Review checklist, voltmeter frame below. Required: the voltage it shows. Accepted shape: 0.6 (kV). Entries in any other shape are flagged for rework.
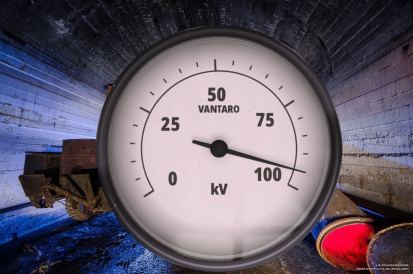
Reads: 95 (kV)
